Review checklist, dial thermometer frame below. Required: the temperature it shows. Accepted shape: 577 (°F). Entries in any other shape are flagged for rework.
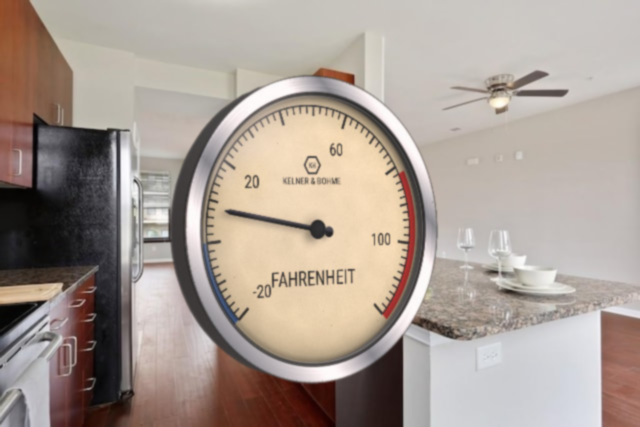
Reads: 8 (°F)
